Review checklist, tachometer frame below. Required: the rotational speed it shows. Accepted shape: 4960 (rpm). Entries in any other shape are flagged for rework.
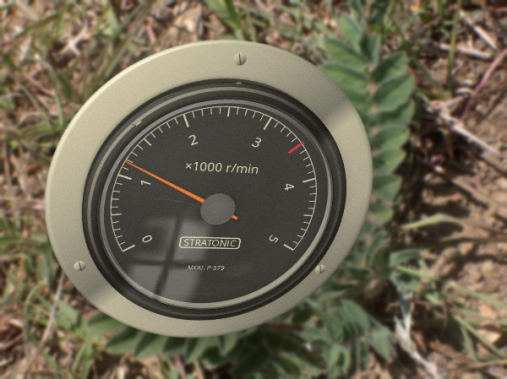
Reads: 1200 (rpm)
